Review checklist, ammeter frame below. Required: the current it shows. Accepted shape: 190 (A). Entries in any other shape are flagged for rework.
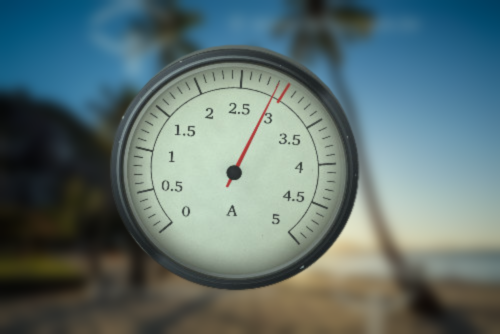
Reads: 2.9 (A)
